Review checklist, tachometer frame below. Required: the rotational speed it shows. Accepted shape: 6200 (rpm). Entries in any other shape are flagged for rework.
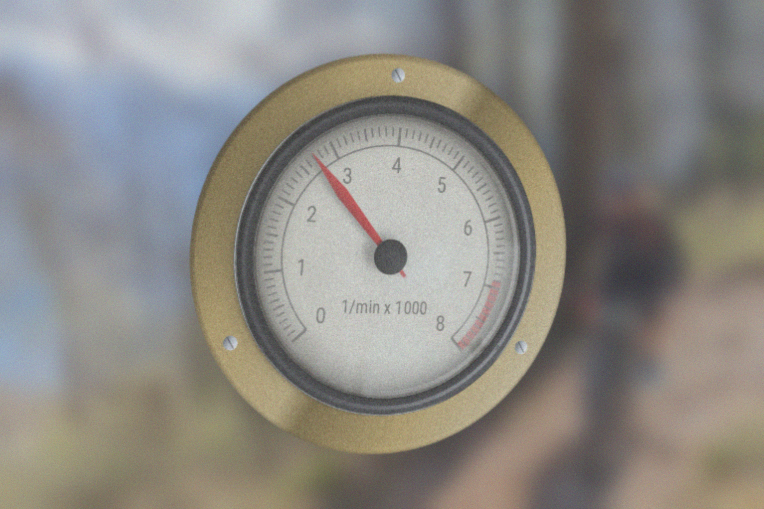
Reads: 2700 (rpm)
